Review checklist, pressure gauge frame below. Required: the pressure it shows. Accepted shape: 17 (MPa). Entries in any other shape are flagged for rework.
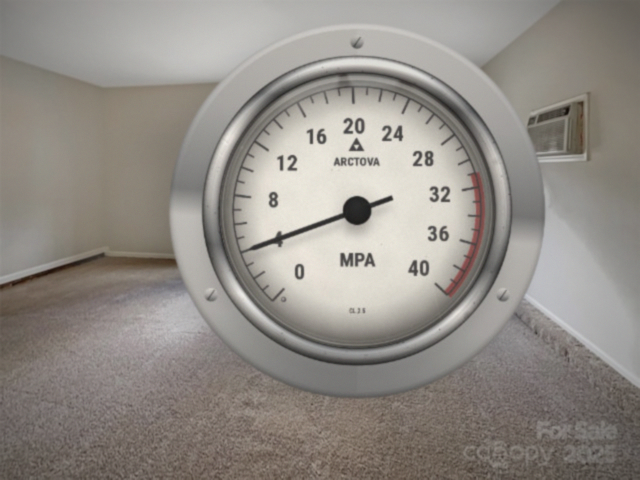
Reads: 4 (MPa)
